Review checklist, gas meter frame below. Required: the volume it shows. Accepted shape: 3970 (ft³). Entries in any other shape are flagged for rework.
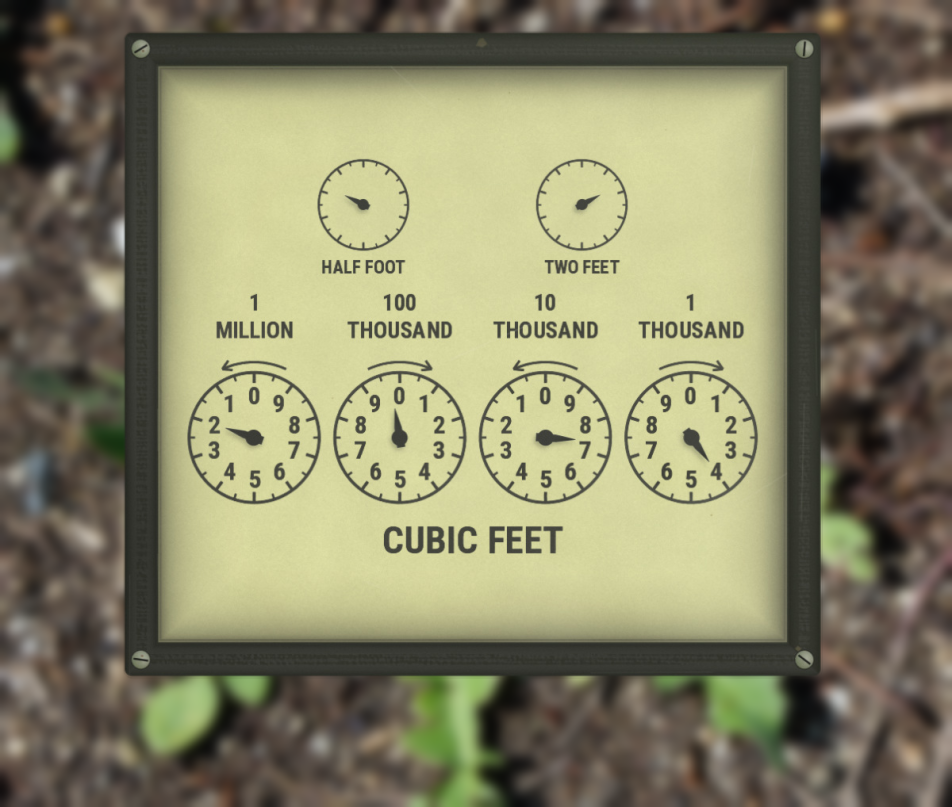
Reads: 197400 (ft³)
